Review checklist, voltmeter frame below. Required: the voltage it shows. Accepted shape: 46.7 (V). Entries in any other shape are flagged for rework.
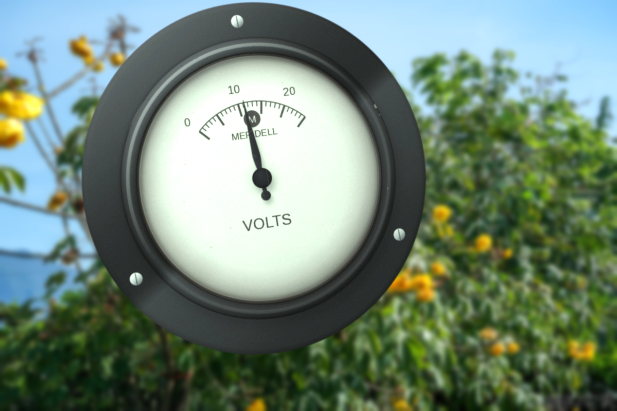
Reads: 11 (V)
